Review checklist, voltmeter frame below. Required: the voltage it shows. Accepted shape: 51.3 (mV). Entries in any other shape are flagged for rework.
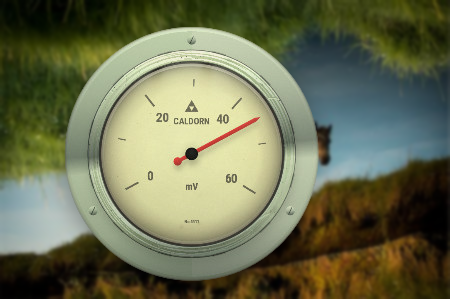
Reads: 45 (mV)
